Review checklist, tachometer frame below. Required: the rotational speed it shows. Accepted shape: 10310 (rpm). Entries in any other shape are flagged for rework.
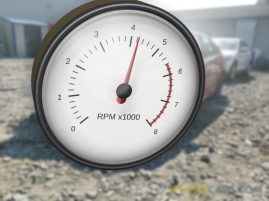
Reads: 4200 (rpm)
